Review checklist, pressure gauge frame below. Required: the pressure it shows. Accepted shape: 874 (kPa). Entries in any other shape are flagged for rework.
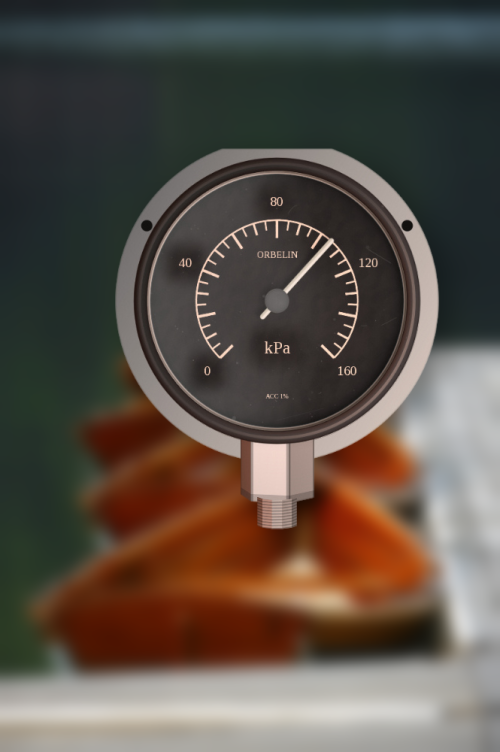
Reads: 105 (kPa)
